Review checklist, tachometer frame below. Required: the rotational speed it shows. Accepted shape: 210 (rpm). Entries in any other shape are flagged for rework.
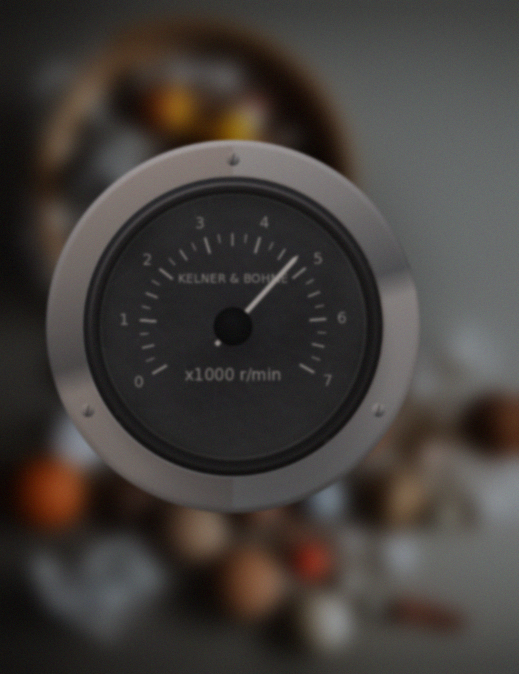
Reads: 4750 (rpm)
